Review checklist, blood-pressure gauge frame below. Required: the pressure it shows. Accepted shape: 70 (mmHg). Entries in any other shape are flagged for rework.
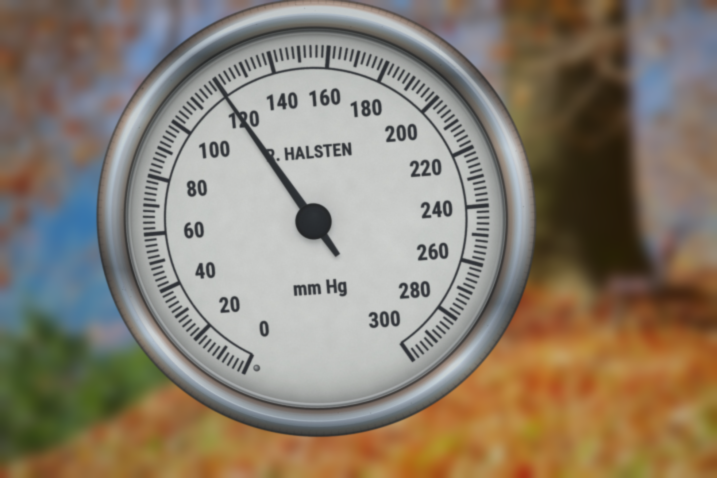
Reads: 120 (mmHg)
